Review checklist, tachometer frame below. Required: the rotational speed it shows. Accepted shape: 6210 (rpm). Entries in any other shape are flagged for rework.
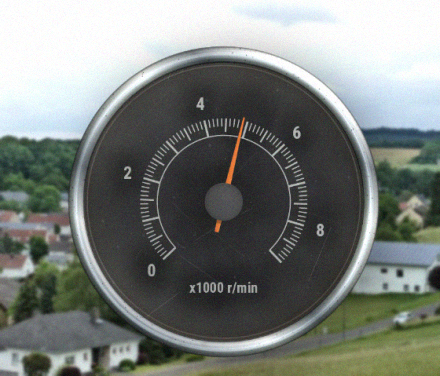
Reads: 4900 (rpm)
